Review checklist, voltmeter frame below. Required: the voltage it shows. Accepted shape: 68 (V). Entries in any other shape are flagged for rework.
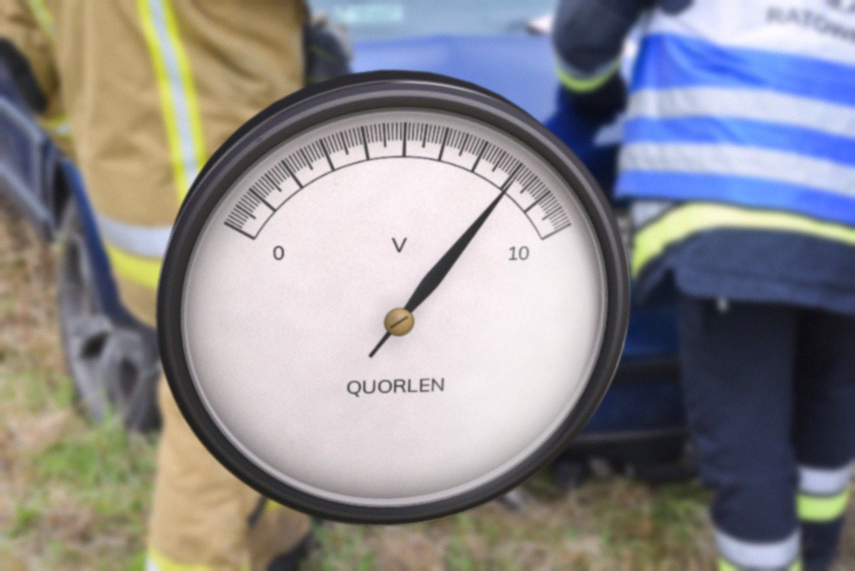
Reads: 8 (V)
